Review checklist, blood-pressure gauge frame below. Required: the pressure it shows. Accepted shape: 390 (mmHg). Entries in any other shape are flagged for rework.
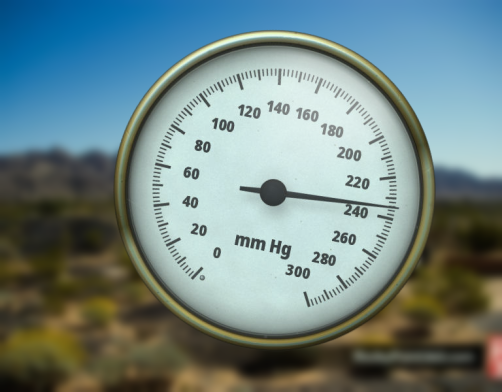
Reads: 234 (mmHg)
